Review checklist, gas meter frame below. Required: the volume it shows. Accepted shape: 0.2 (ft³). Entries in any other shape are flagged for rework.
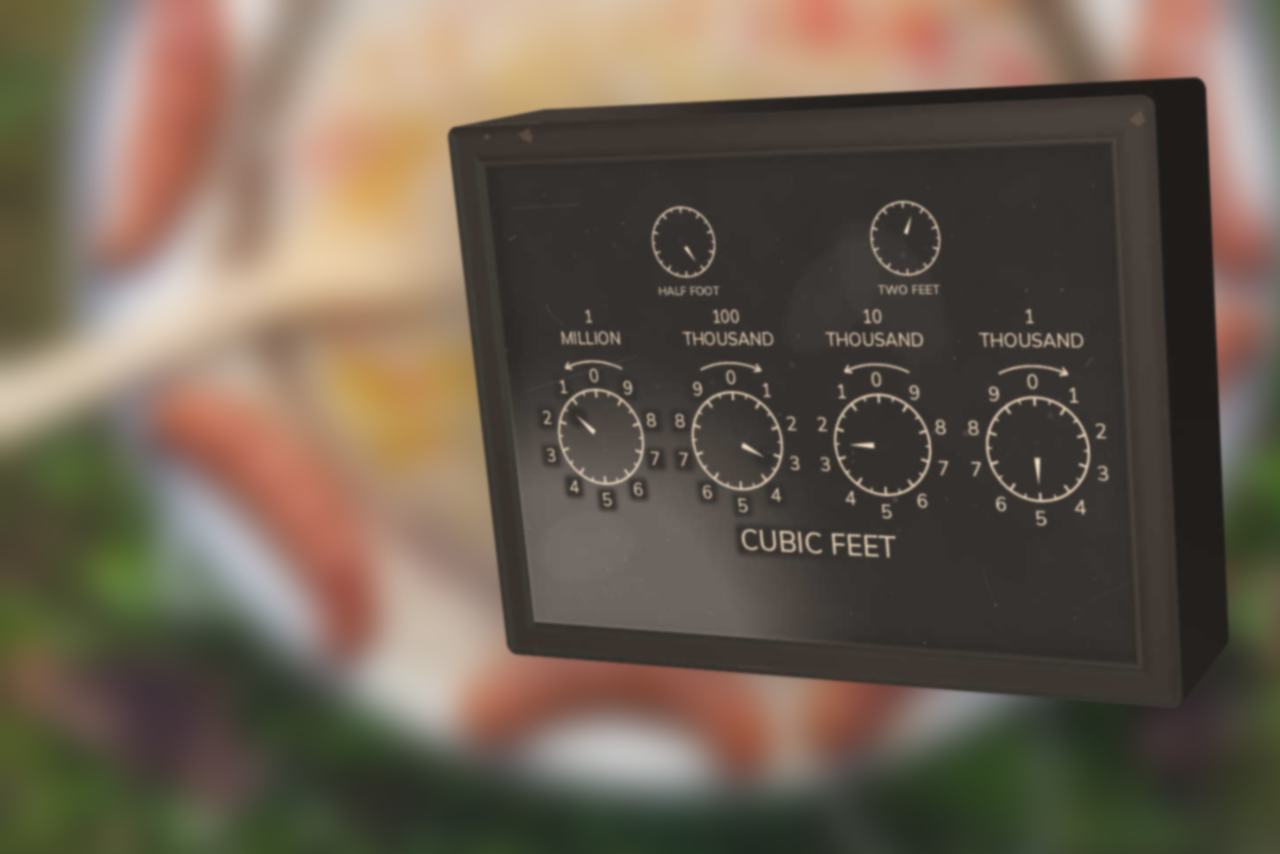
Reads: 132500 (ft³)
